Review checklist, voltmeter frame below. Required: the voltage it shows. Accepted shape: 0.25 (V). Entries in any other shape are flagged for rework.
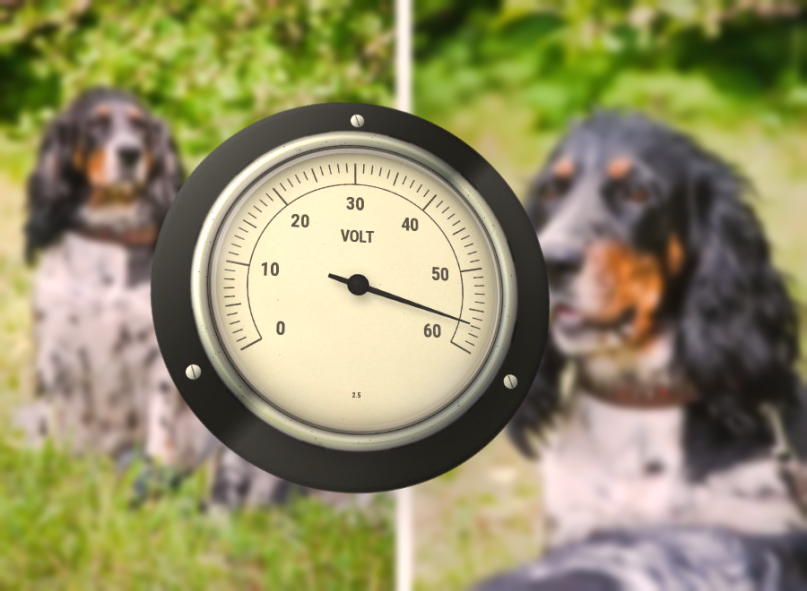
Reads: 57 (V)
